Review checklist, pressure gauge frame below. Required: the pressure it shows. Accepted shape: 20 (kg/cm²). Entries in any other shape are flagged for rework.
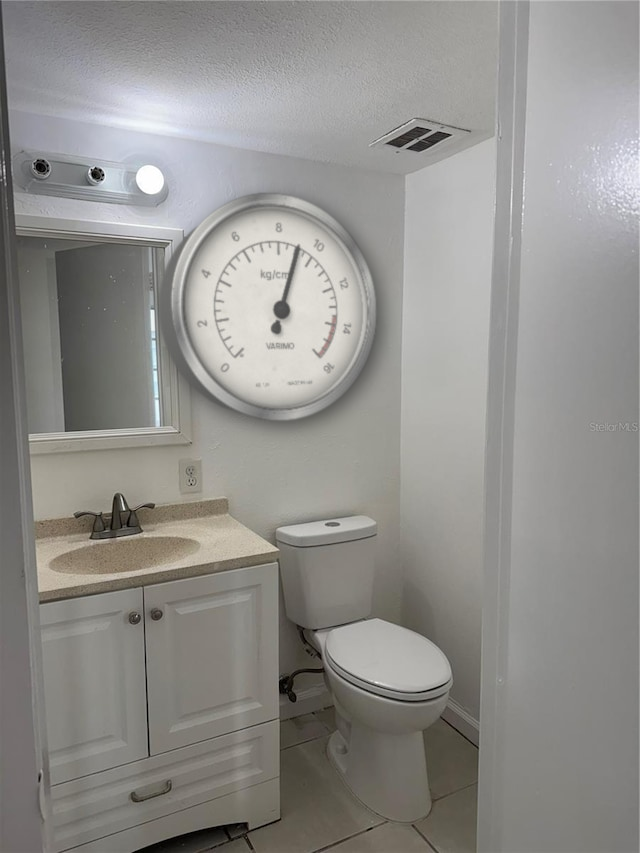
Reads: 9 (kg/cm²)
